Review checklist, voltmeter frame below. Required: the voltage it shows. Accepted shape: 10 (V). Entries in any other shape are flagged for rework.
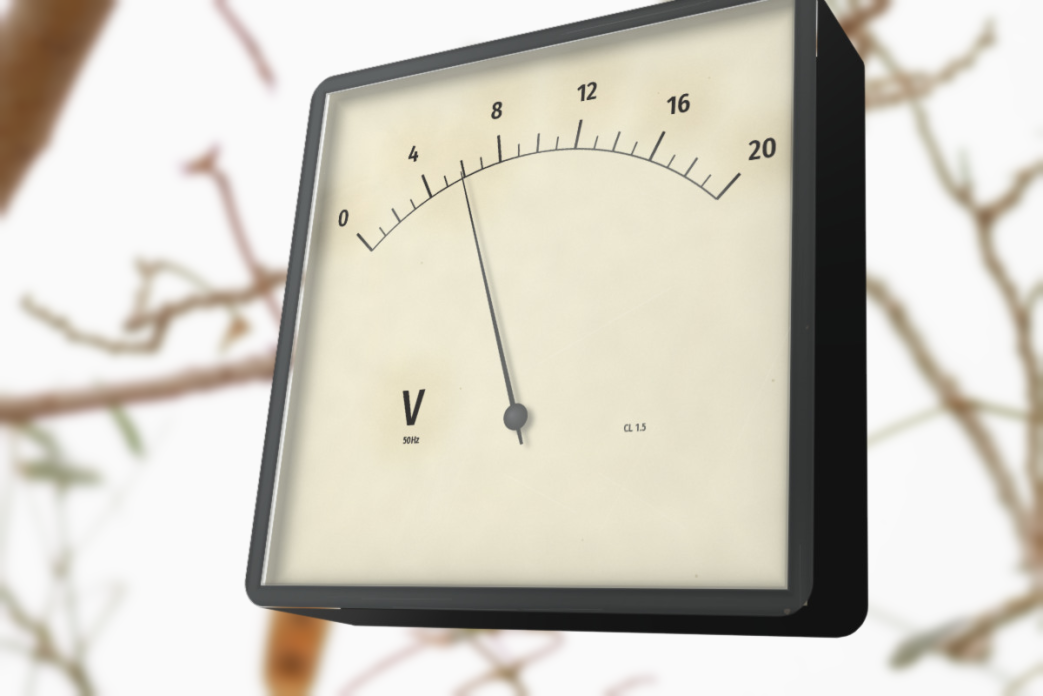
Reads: 6 (V)
